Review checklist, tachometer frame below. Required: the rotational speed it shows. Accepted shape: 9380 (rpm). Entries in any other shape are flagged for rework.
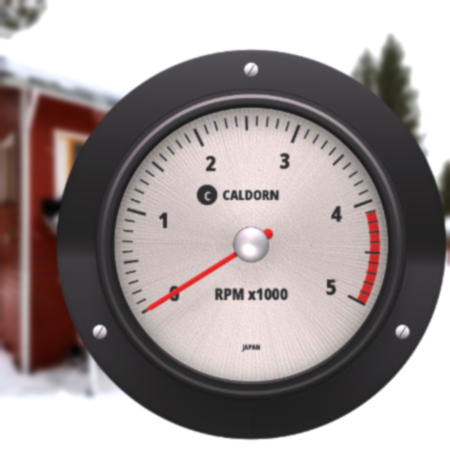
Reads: 0 (rpm)
